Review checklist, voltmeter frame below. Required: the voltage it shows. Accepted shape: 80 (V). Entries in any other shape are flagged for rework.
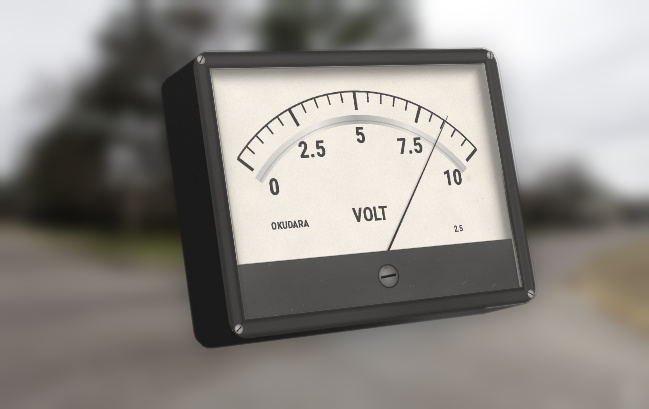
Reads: 8.5 (V)
